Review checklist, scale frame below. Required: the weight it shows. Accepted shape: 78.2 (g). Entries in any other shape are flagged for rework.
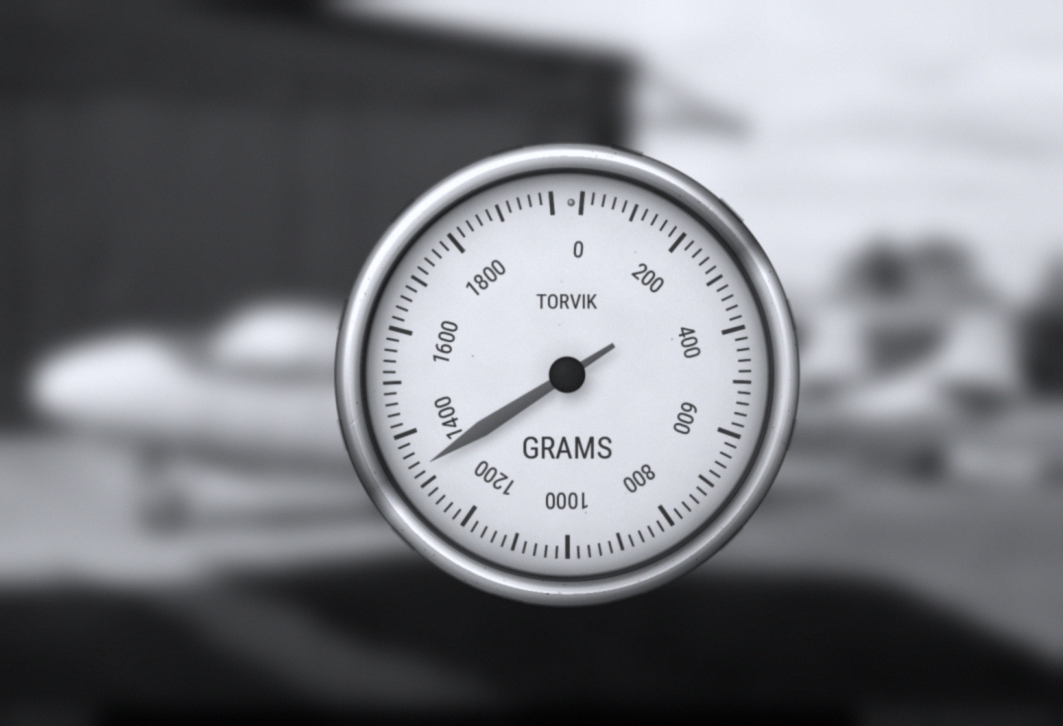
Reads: 1330 (g)
